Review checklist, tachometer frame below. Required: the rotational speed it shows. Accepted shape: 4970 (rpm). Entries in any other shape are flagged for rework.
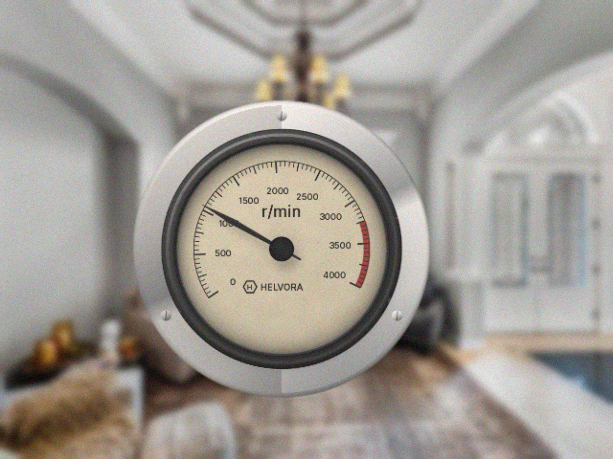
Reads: 1050 (rpm)
